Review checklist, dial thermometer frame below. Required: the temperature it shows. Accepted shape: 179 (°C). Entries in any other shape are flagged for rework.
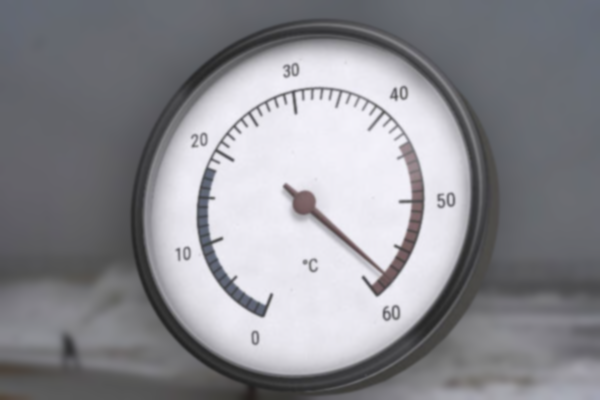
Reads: 58 (°C)
